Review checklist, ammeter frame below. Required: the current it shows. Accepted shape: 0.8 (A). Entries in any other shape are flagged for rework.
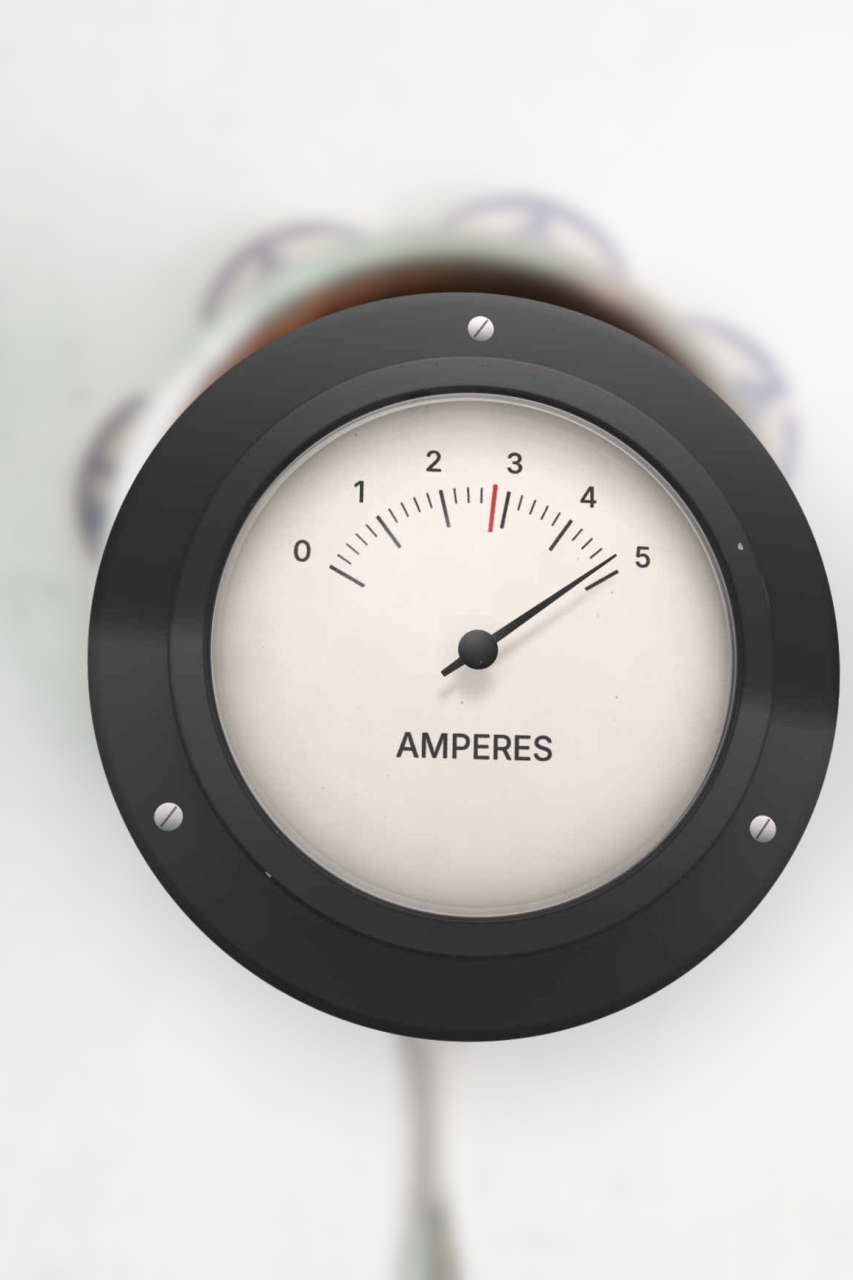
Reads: 4.8 (A)
